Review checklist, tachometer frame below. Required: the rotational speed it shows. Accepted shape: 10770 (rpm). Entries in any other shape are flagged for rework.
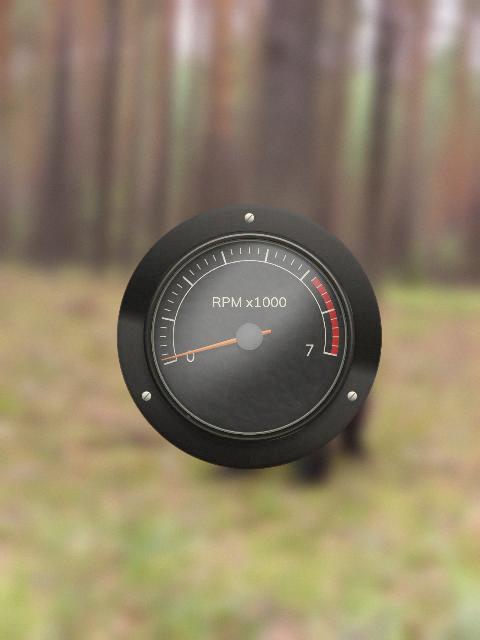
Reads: 100 (rpm)
